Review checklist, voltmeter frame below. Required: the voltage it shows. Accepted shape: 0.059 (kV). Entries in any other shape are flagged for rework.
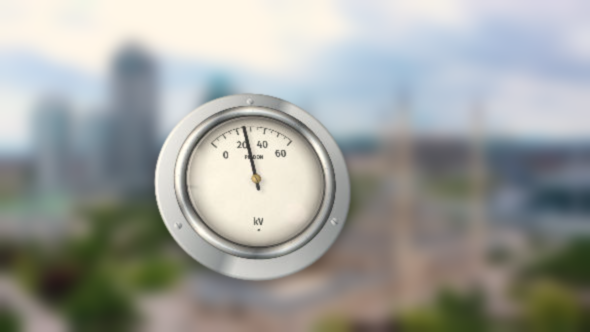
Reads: 25 (kV)
